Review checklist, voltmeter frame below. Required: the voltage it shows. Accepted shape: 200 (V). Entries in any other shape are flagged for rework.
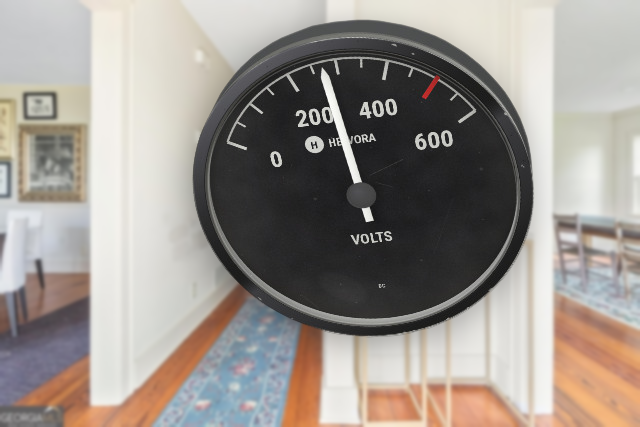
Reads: 275 (V)
